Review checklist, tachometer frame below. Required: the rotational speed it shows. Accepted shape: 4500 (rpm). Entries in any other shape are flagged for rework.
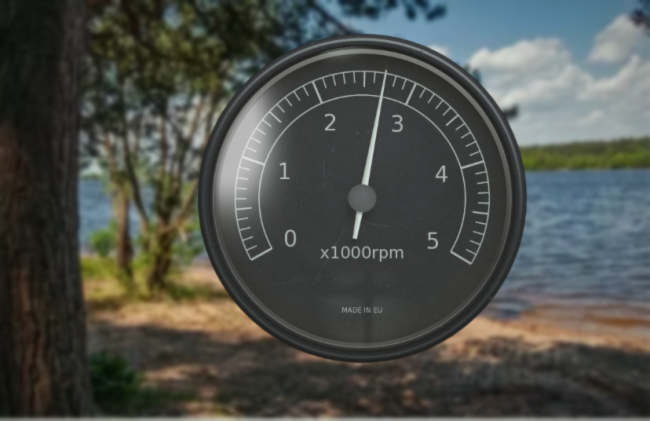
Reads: 2700 (rpm)
